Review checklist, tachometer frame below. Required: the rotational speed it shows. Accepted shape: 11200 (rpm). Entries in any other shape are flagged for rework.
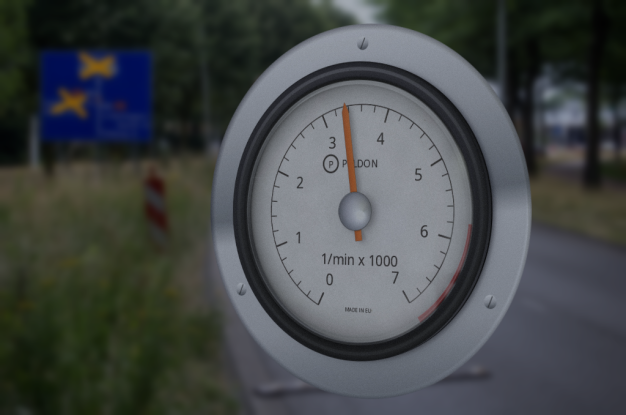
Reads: 3400 (rpm)
